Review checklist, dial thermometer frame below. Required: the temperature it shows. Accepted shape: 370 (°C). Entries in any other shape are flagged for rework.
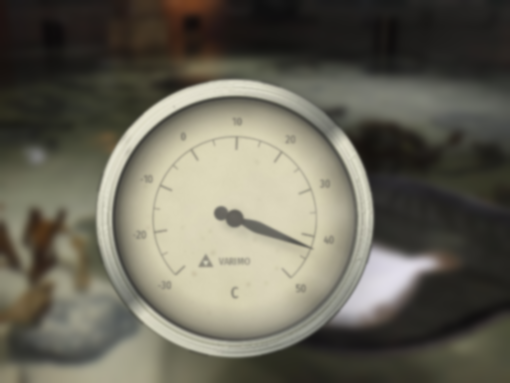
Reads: 42.5 (°C)
